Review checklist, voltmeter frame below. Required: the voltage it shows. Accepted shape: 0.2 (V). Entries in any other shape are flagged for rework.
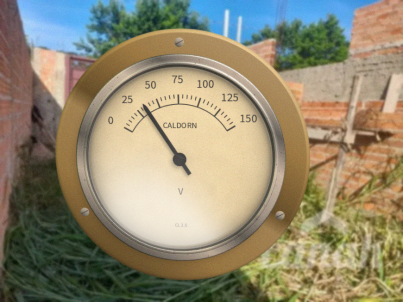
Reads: 35 (V)
